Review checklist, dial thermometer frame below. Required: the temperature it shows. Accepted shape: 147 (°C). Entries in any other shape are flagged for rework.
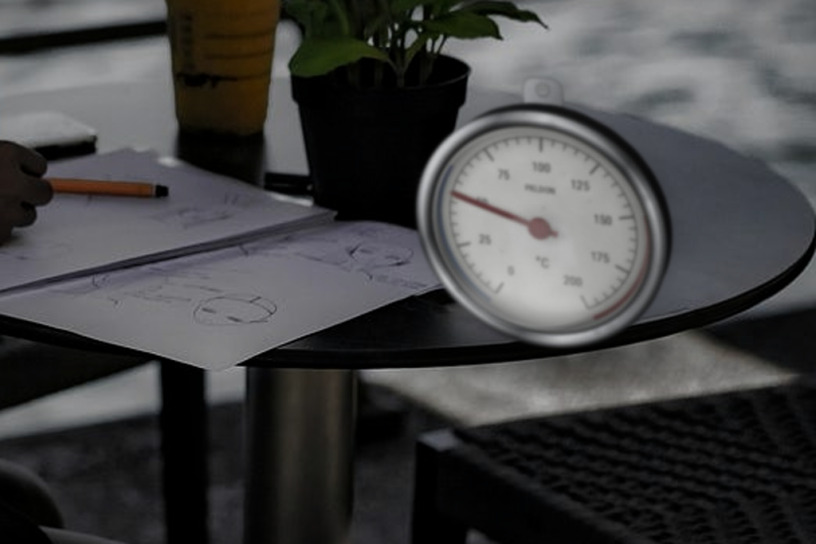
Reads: 50 (°C)
